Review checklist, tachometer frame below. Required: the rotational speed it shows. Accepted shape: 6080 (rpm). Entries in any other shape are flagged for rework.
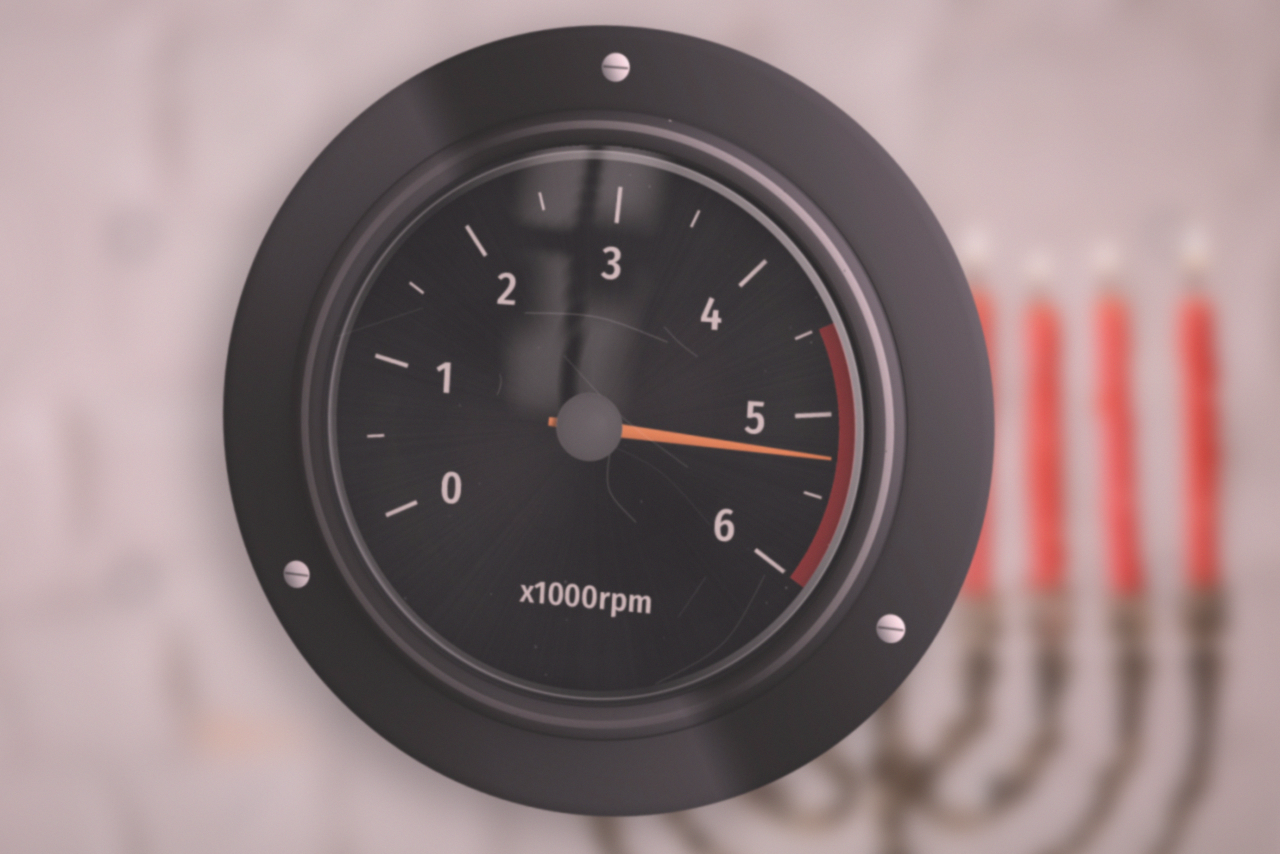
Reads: 5250 (rpm)
